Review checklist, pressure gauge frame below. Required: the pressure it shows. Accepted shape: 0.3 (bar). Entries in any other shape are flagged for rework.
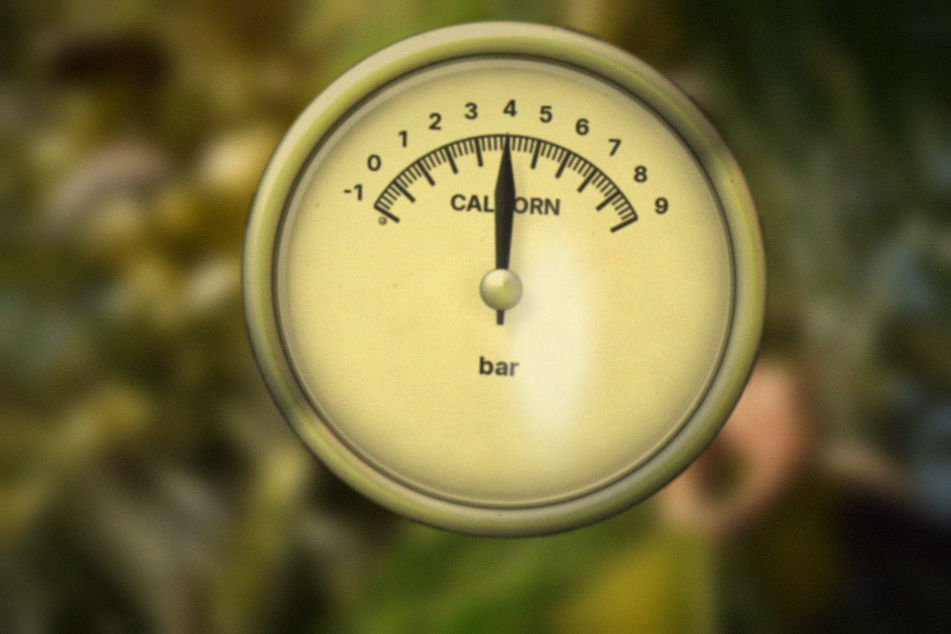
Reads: 4 (bar)
